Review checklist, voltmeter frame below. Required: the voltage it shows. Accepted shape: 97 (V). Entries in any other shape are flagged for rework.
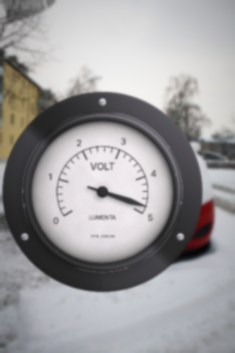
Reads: 4.8 (V)
